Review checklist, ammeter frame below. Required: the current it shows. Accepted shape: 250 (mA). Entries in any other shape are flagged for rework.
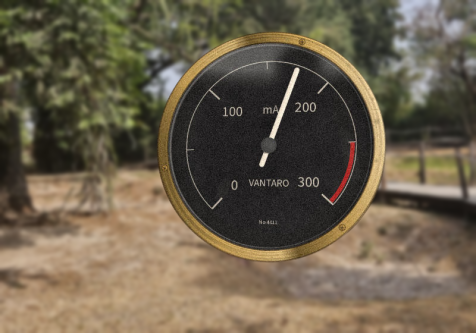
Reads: 175 (mA)
